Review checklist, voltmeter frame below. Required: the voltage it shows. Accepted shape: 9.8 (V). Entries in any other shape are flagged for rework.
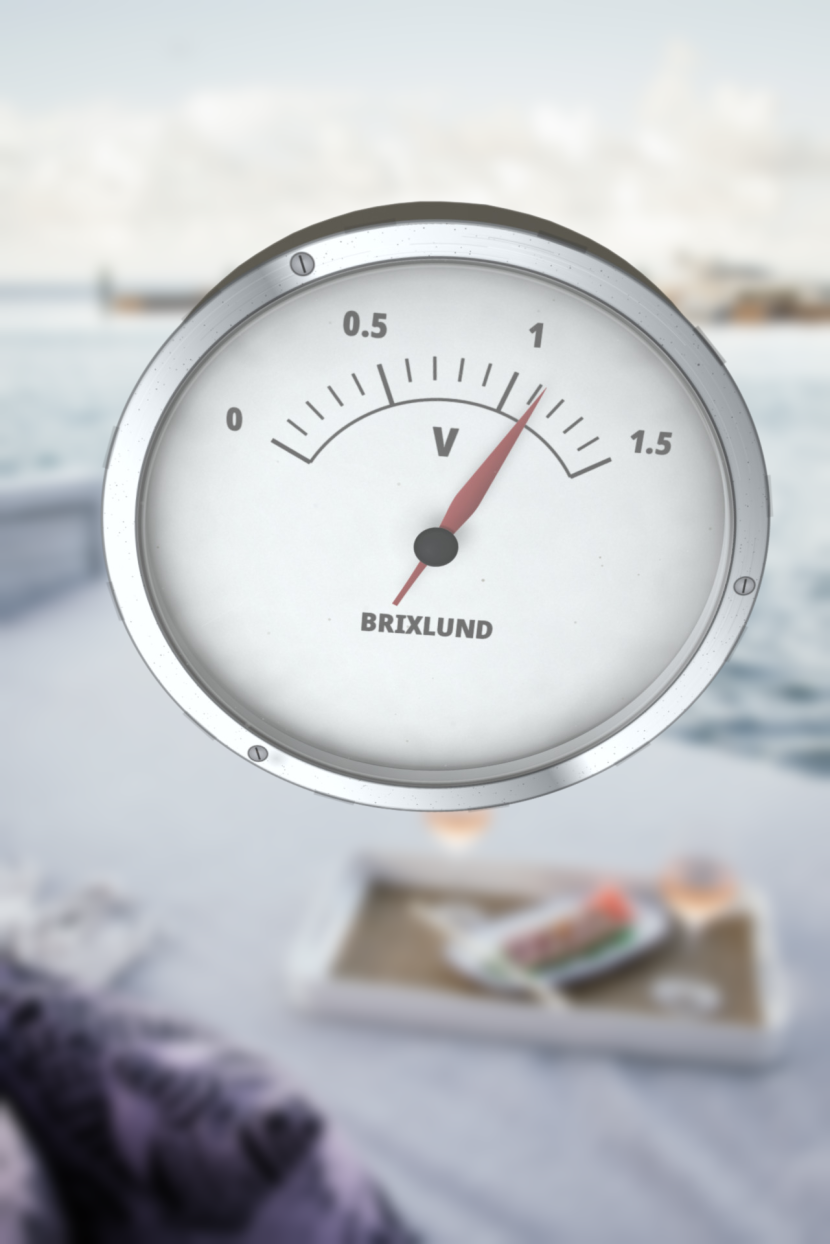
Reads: 1.1 (V)
